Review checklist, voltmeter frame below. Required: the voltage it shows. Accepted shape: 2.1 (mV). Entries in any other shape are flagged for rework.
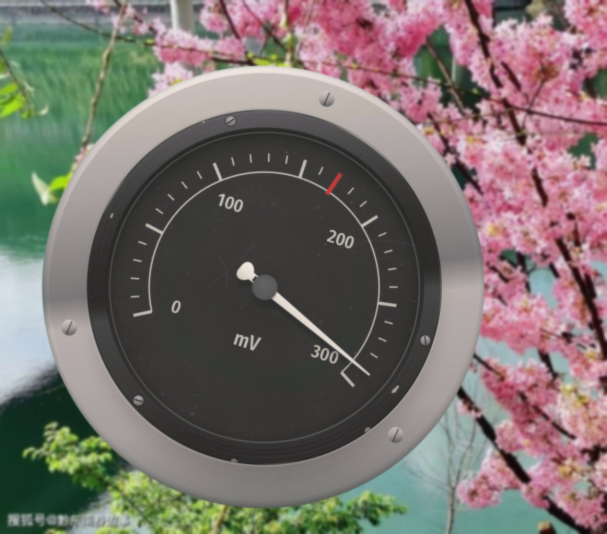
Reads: 290 (mV)
